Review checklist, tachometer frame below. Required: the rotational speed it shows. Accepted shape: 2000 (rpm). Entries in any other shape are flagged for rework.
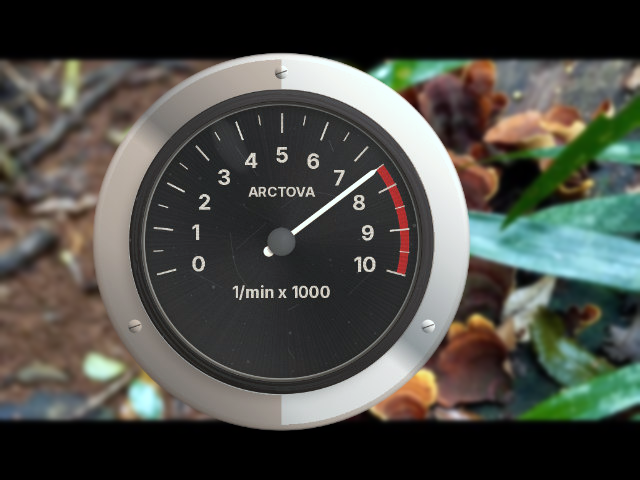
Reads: 7500 (rpm)
